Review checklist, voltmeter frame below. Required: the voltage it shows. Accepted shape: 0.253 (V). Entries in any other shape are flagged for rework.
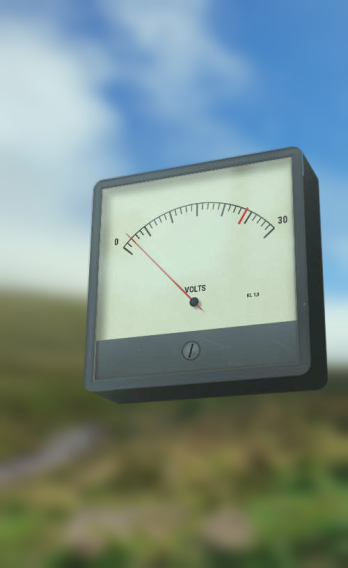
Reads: 2 (V)
